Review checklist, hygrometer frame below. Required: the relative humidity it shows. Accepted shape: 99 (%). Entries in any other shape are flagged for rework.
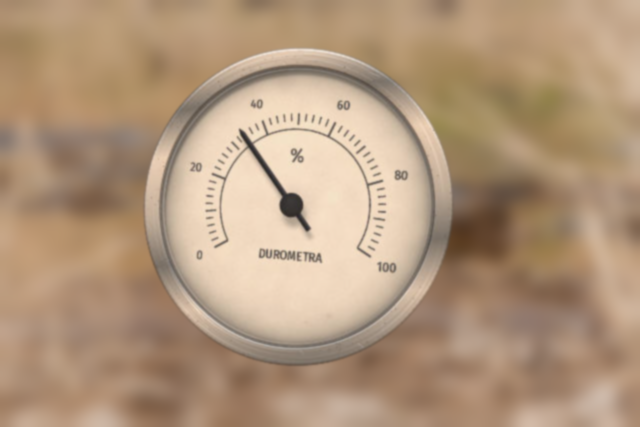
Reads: 34 (%)
